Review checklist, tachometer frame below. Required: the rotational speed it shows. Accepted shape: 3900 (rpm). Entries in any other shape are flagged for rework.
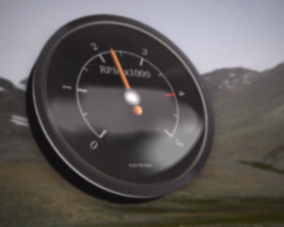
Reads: 2250 (rpm)
